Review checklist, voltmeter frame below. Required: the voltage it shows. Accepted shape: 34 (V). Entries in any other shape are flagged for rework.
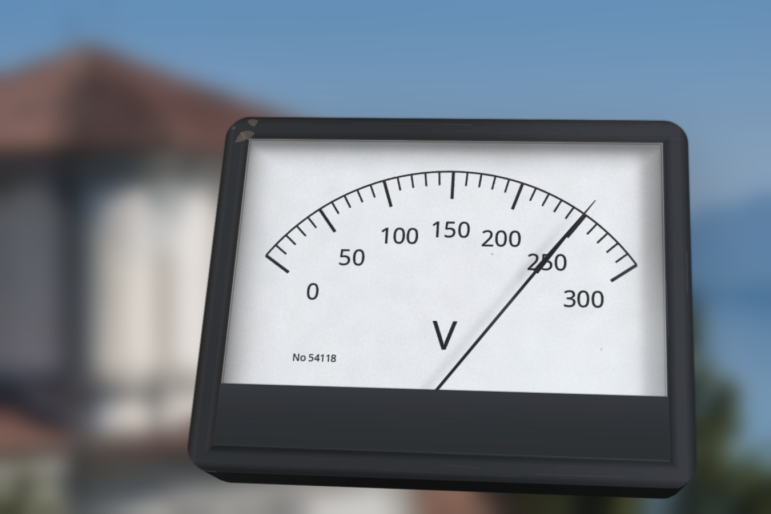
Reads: 250 (V)
